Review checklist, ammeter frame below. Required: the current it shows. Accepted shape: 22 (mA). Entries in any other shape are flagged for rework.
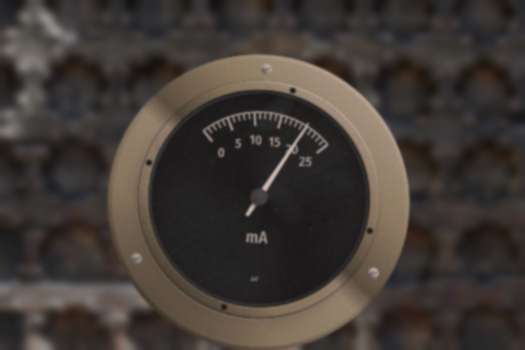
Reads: 20 (mA)
